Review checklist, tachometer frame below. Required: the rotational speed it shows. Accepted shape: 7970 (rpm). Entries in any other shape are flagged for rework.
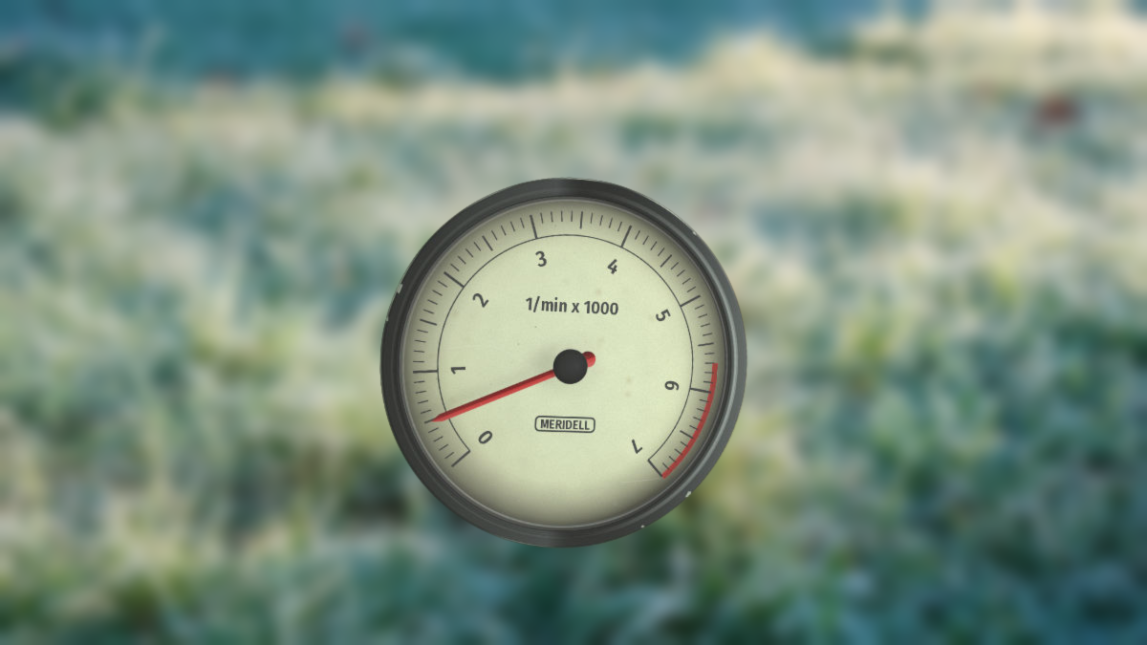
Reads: 500 (rpm)
